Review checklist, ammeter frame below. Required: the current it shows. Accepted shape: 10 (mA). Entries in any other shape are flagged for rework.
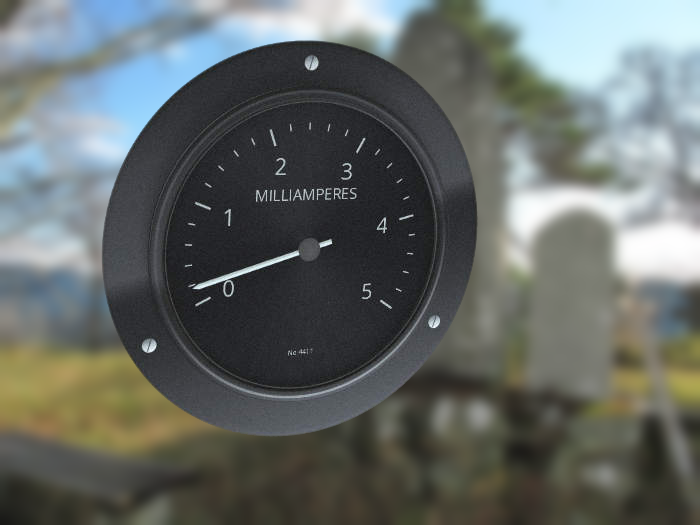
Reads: 0.2 (mA)
